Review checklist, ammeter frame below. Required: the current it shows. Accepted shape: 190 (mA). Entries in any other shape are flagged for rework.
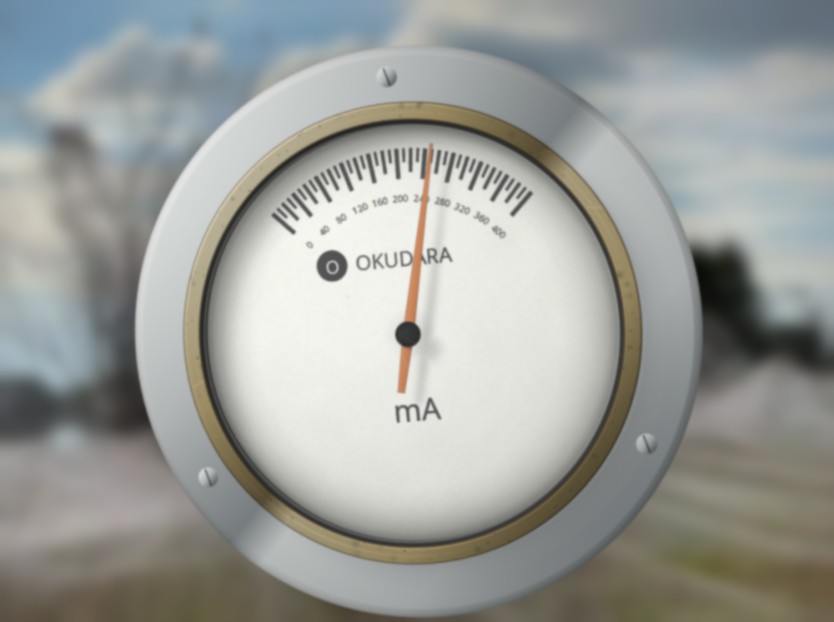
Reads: 250 (mA)
